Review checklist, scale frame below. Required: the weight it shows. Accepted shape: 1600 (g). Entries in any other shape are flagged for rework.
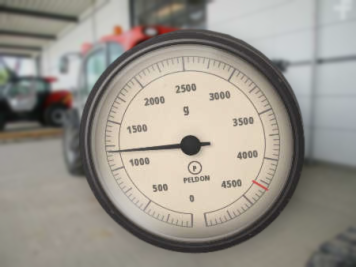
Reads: 1200 (g)
